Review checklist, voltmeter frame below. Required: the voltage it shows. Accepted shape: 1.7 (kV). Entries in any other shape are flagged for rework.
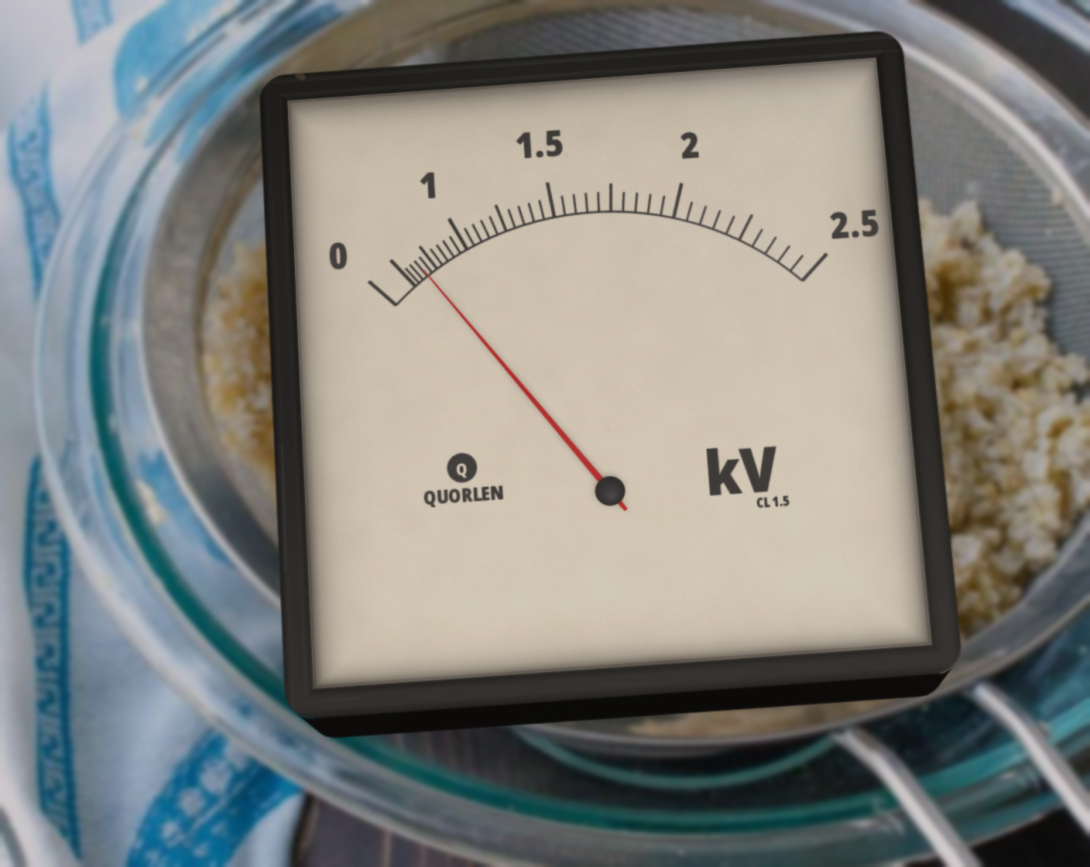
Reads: 0.65 (kV)
